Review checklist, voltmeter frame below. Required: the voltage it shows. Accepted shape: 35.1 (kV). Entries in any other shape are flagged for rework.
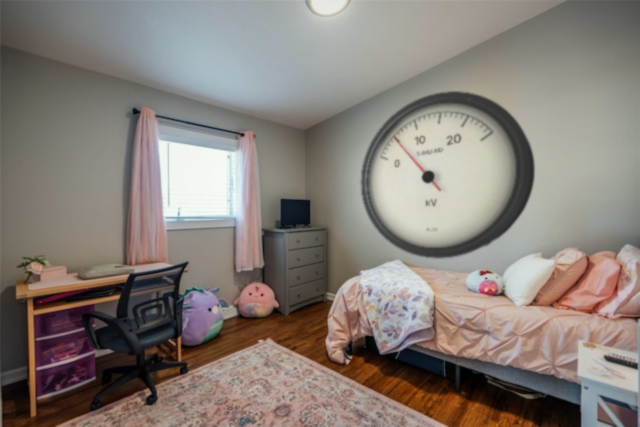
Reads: 5 (kV)
